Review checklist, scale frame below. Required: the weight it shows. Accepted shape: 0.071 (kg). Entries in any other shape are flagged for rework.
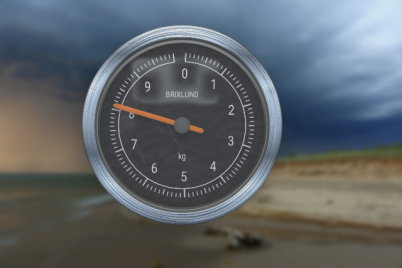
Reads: 8.1 (kg)
